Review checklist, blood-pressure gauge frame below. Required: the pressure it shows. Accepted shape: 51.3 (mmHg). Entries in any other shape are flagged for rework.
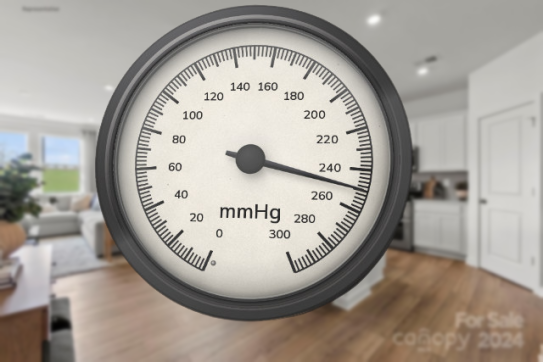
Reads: 250 (mmHg)
